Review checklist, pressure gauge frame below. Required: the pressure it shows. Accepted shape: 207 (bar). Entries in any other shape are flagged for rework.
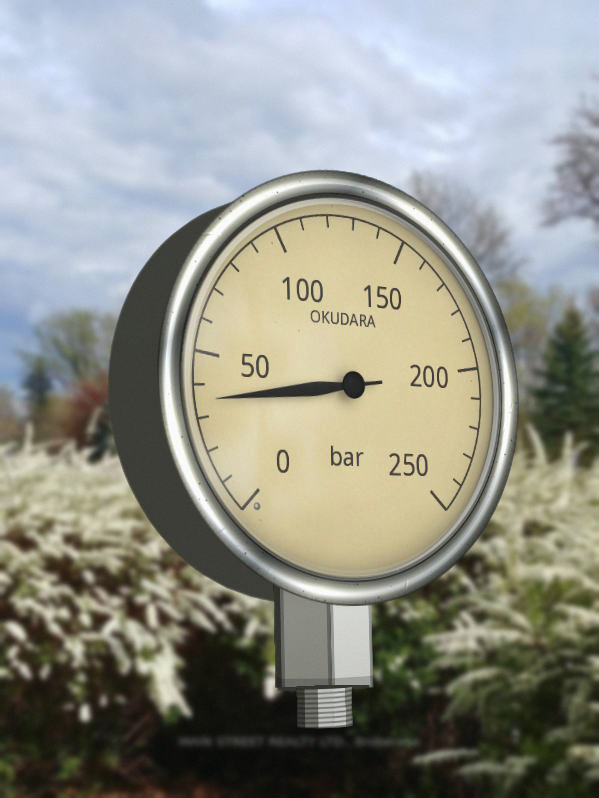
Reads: 35 (bar)
